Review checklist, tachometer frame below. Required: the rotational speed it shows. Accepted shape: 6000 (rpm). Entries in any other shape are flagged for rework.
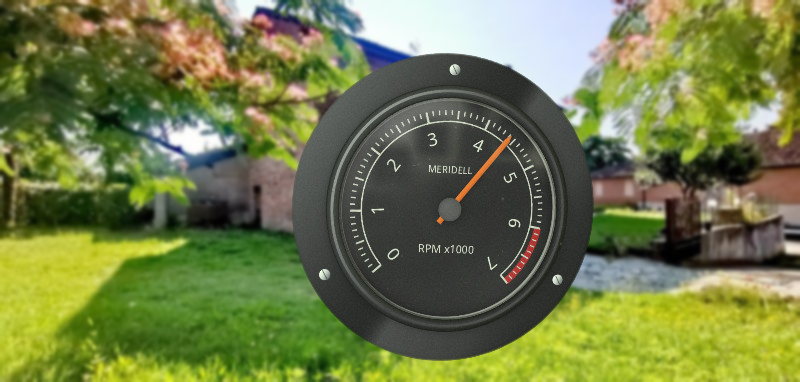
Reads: 4400 (rpm)
